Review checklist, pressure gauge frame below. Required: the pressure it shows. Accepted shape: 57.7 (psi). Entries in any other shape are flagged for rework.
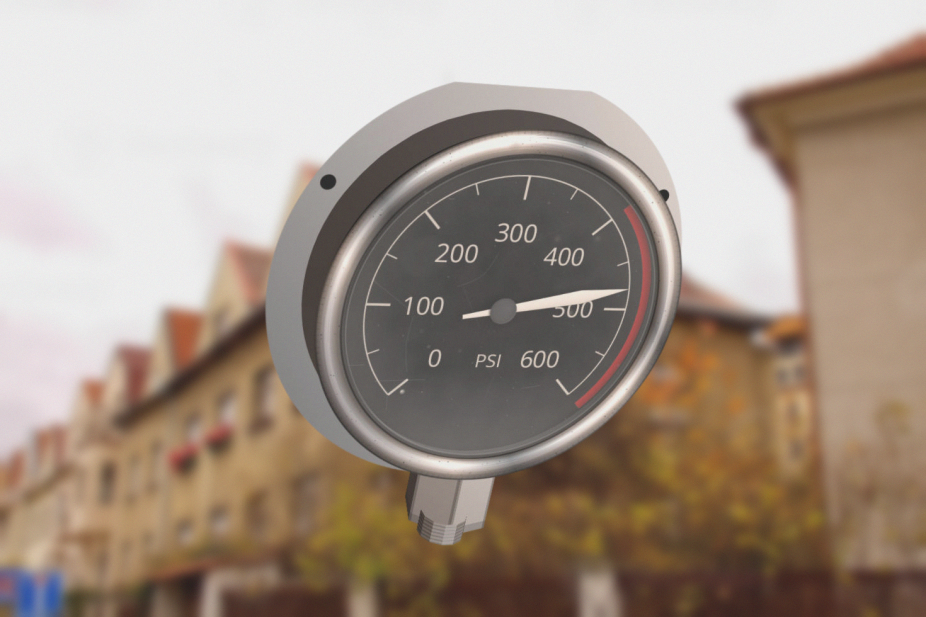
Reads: 475 (psi)
